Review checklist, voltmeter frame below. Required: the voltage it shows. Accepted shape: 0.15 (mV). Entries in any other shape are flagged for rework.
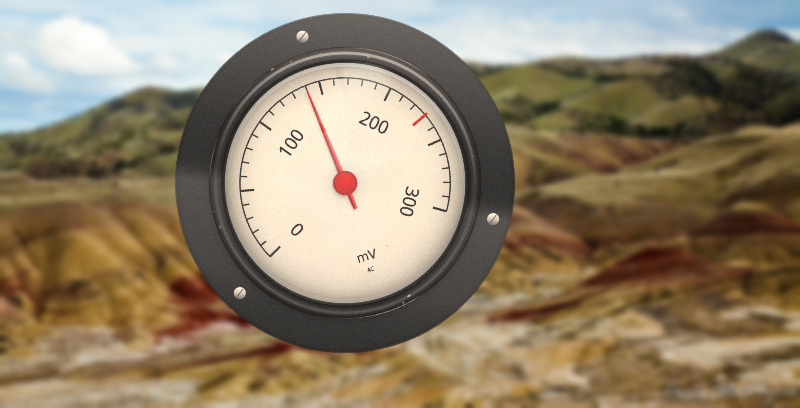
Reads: 140 (mV)
